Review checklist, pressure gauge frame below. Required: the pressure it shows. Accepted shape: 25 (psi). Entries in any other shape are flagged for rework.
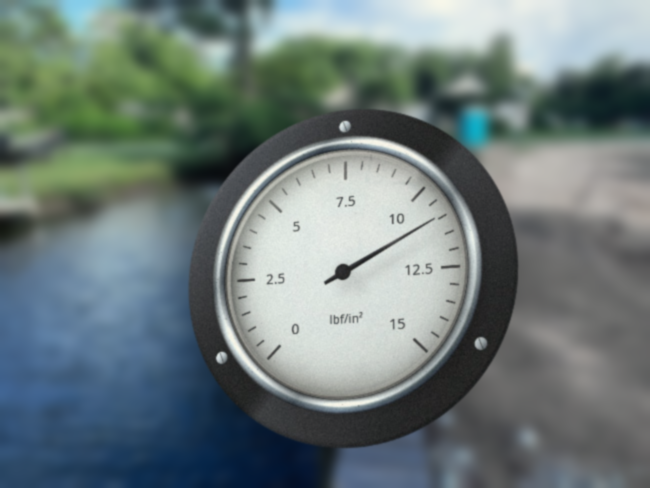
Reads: 11 (psi)
